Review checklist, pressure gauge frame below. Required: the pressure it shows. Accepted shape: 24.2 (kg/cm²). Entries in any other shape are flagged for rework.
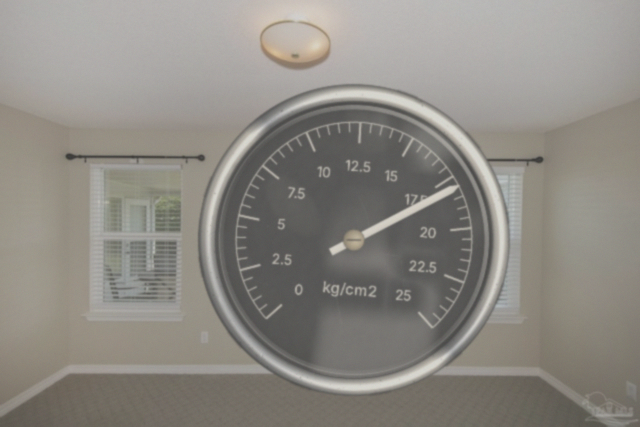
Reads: 18 (kg/cm²)
